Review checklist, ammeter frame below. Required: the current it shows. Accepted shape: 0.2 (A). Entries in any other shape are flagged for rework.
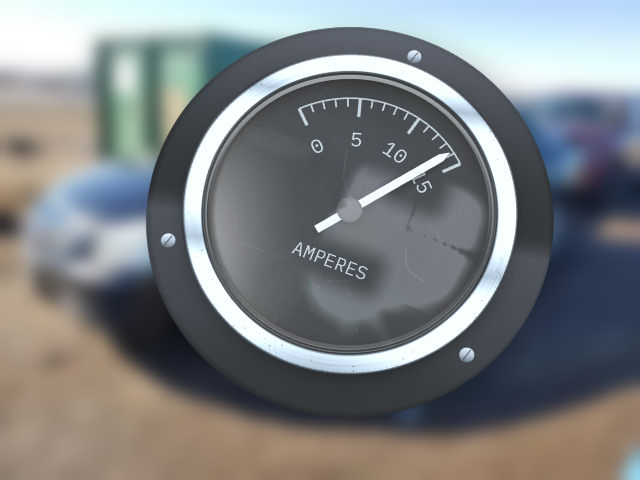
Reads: 14 (A)
